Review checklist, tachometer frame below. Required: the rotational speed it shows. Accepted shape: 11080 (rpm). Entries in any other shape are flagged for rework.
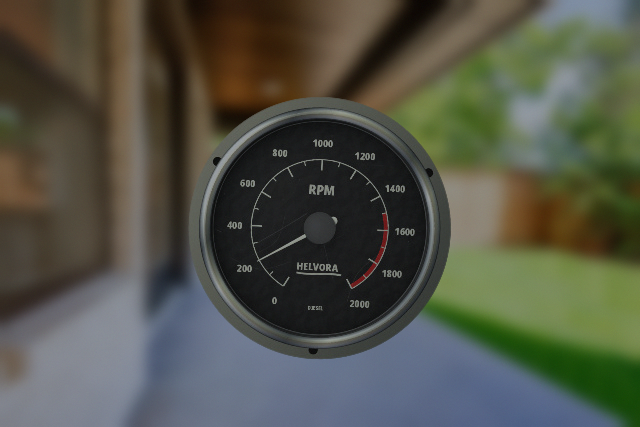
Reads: 200 (rpm)
